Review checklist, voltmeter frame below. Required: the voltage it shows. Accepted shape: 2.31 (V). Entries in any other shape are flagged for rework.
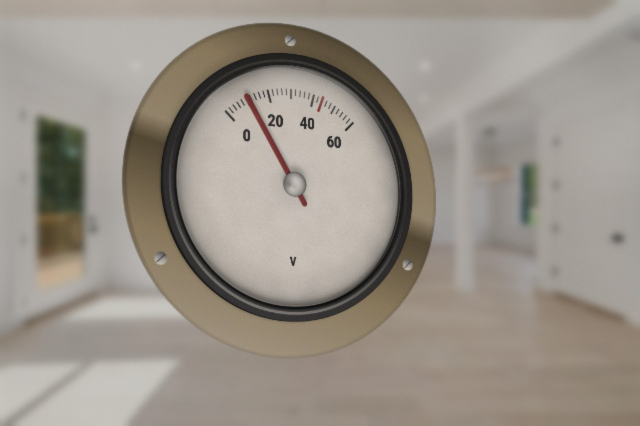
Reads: 10 (V)
